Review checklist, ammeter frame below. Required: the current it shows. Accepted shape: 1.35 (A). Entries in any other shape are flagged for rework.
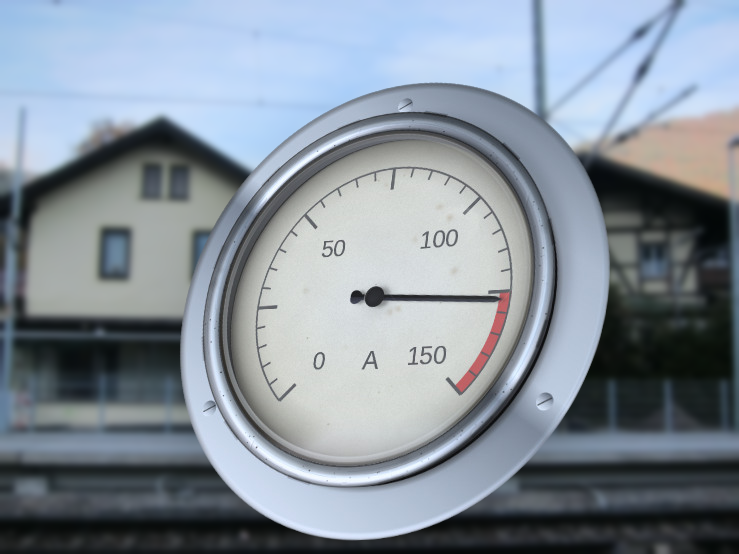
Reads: 127.5 (A)
